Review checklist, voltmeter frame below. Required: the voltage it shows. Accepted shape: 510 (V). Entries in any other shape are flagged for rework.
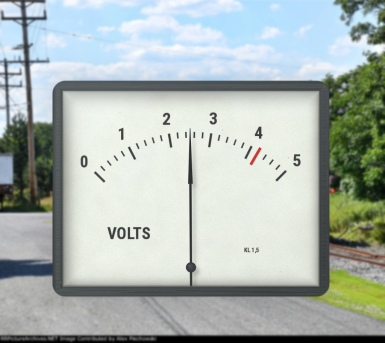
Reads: 2.5 (V)
